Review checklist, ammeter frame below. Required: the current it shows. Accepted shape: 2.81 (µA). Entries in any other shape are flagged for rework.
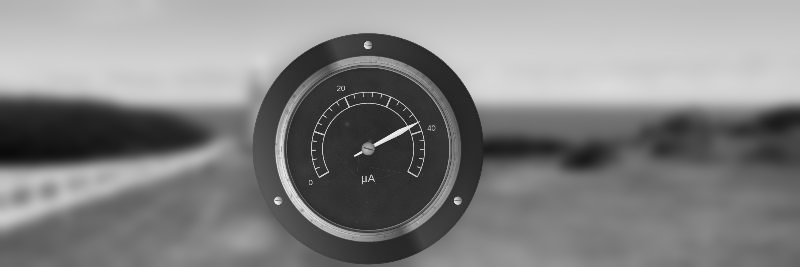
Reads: 38 (µA)
